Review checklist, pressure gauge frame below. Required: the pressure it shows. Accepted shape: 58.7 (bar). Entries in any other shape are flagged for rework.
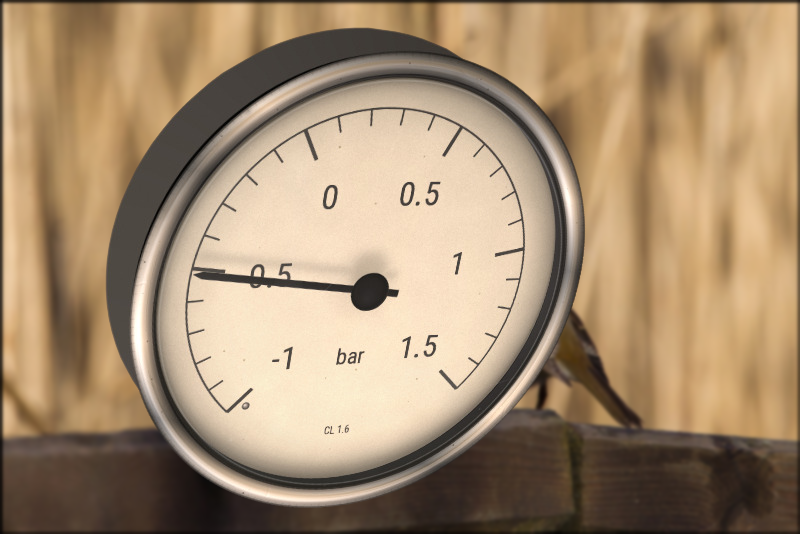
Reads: -0.5 (bar)
